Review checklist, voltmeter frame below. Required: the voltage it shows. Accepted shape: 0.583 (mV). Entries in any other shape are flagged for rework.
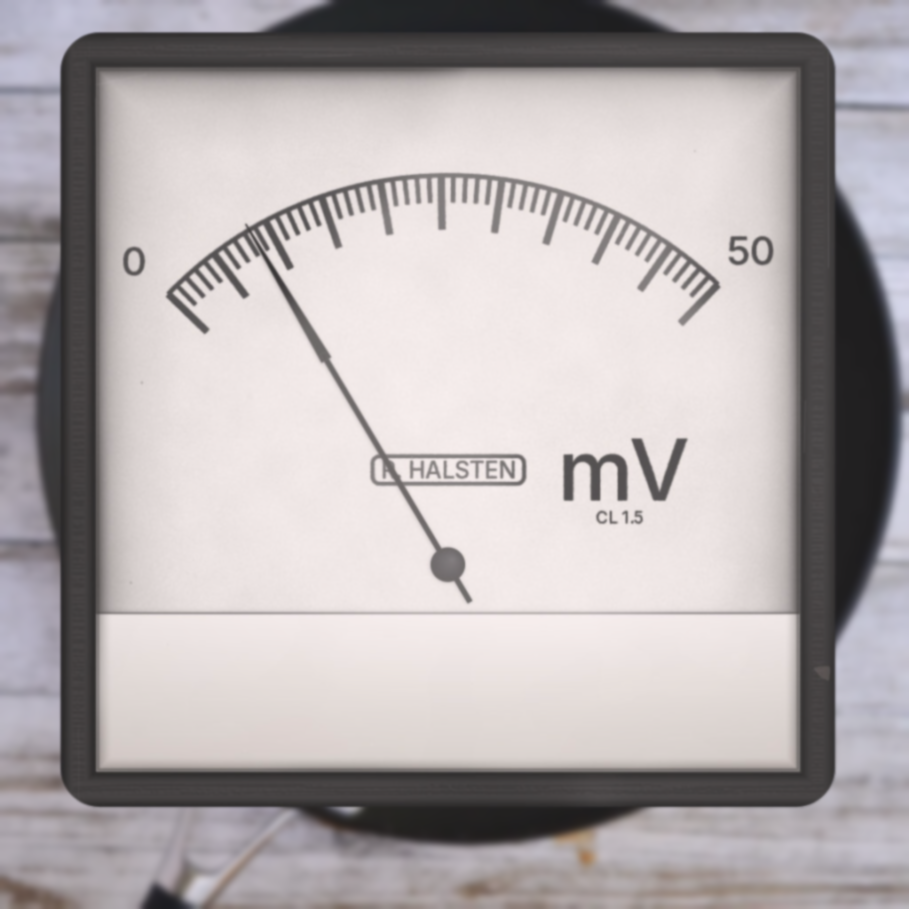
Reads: 8.5 (mV)
